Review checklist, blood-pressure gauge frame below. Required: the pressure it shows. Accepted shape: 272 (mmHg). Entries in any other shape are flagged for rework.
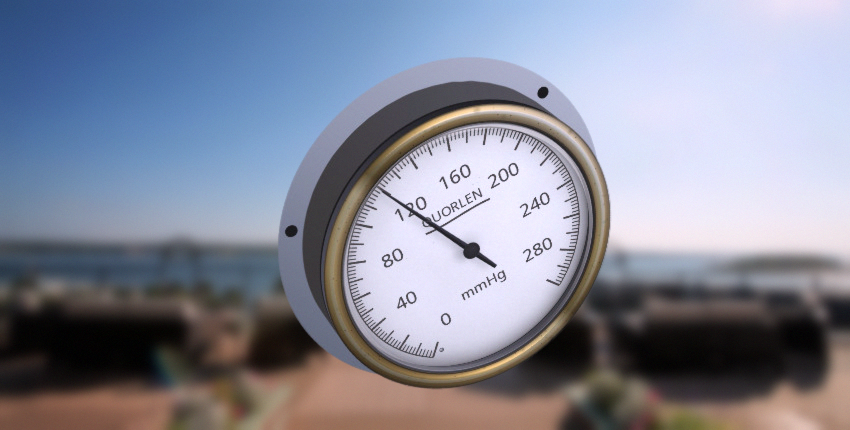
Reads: 120 (mmHg)
